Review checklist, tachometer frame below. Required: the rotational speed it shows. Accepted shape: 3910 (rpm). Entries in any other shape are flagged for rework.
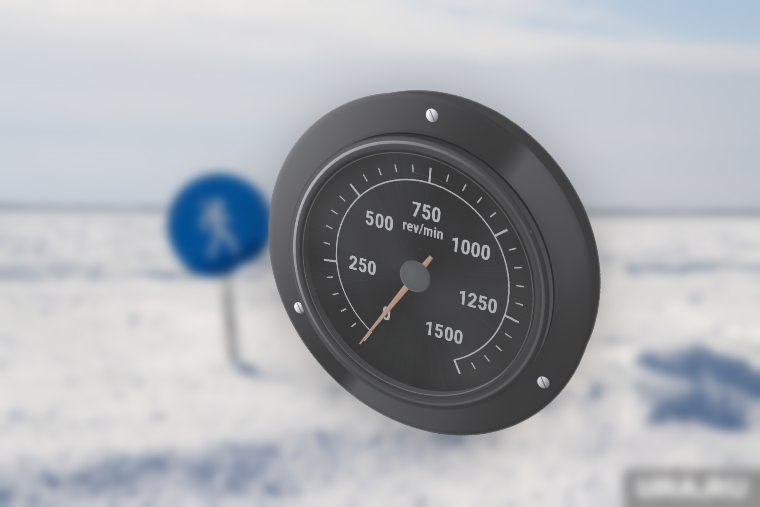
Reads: 0 (rpm)
